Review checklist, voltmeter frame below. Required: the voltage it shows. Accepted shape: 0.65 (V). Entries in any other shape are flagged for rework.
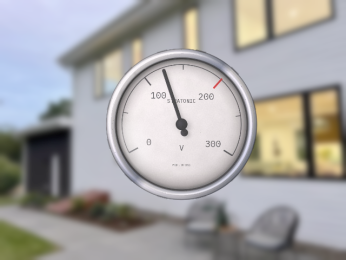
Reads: 125 (V)
